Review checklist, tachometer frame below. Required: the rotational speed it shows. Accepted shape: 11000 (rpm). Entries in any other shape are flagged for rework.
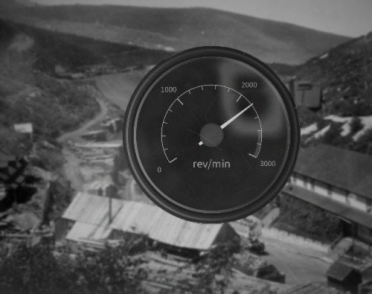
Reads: 2200 (rpm)
